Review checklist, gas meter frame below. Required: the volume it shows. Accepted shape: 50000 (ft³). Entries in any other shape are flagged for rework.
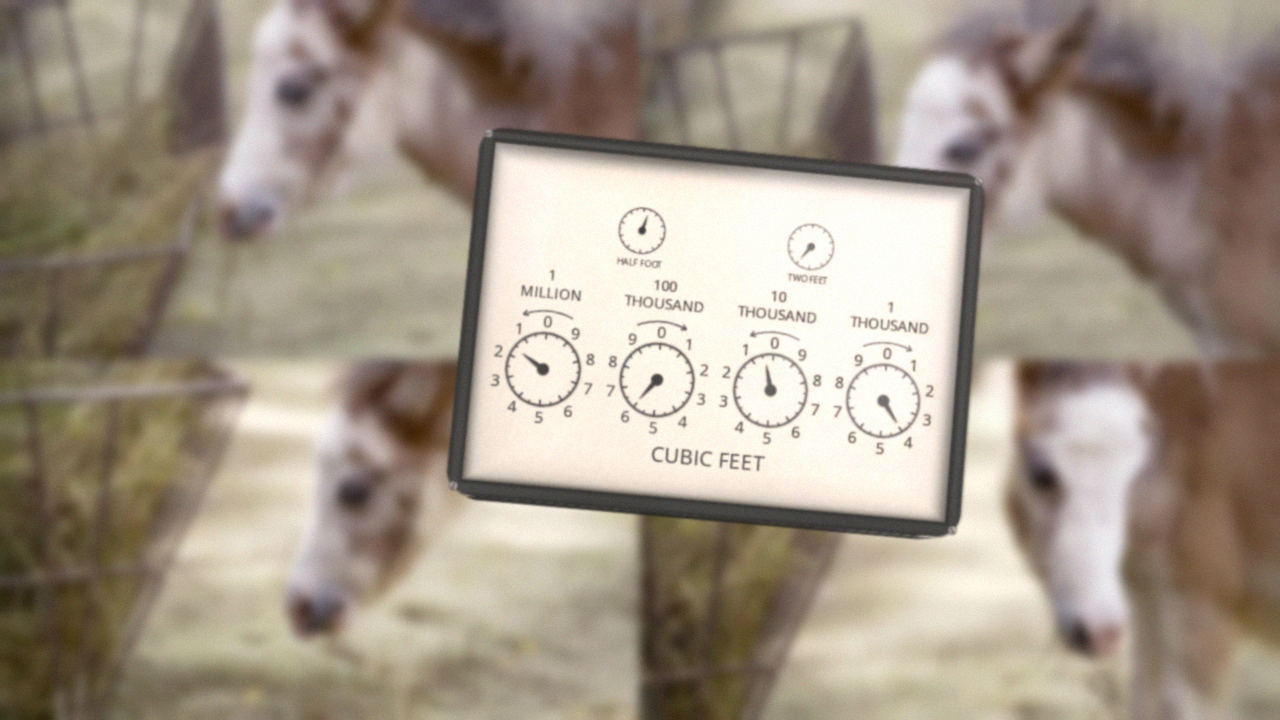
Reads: 160400 (ft³)
